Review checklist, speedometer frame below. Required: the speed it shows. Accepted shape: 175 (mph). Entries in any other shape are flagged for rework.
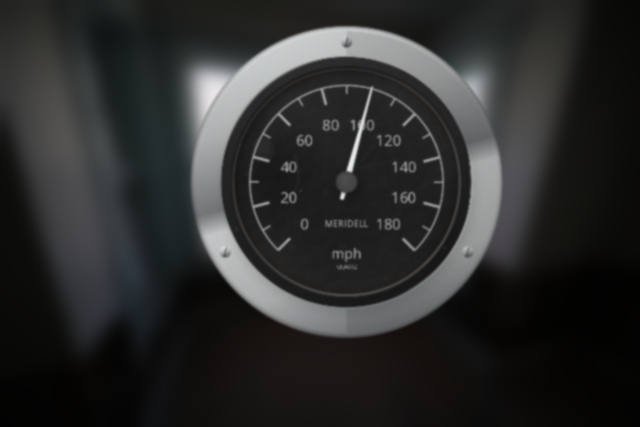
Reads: 100 (mph)
